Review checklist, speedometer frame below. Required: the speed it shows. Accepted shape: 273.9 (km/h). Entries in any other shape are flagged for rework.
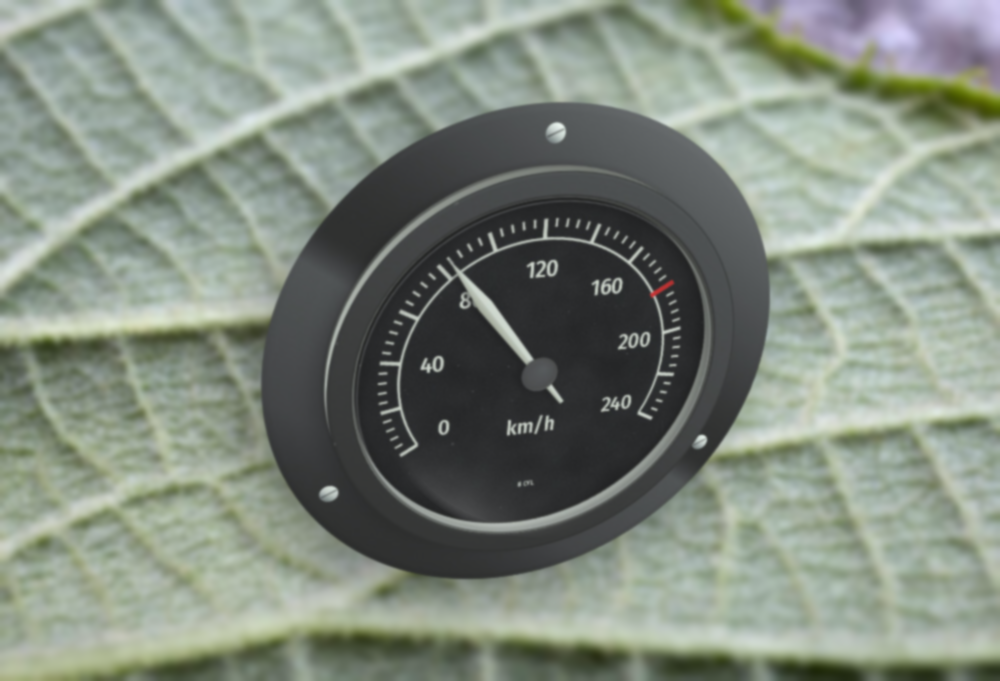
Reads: 84 (km/h)
